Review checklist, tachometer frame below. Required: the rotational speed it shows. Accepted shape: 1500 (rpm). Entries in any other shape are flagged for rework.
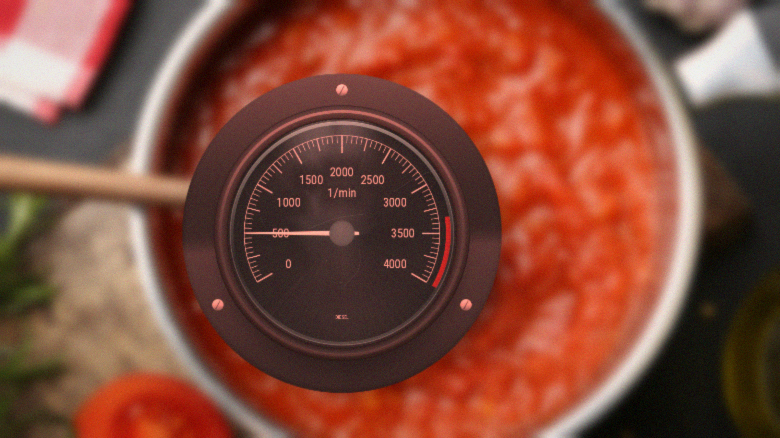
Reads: 500 (rpm)
